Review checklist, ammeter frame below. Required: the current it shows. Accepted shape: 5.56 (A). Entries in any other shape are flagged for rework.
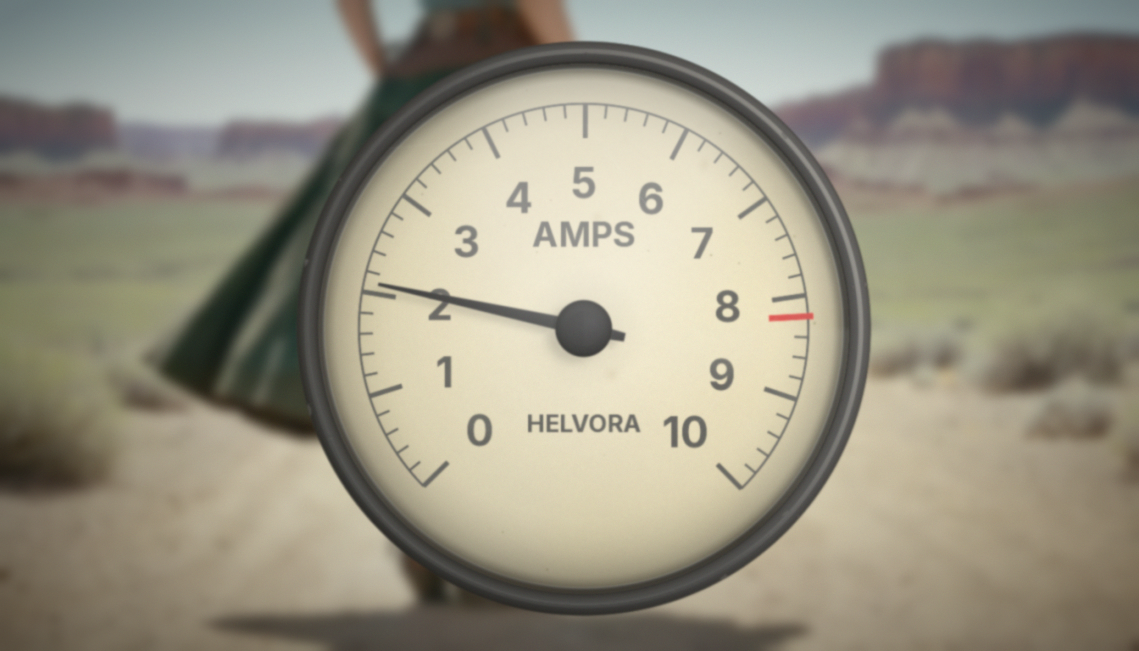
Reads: 2.1 (A)
